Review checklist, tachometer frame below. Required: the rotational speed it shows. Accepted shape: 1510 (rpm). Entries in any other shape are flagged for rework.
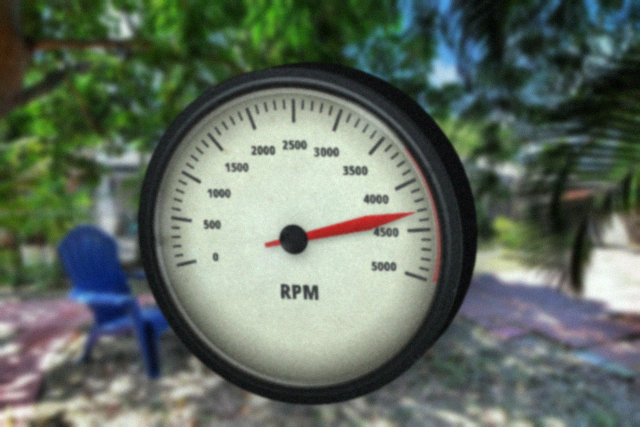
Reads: 4300 (rpm)
